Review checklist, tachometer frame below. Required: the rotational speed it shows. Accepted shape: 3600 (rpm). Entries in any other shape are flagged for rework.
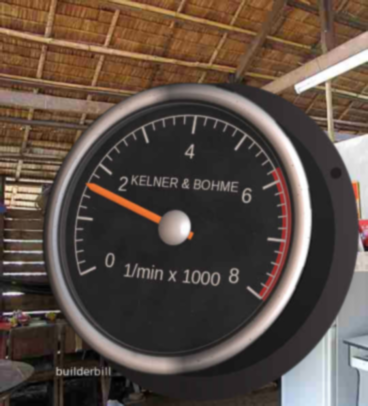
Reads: 1600 (rpm)
